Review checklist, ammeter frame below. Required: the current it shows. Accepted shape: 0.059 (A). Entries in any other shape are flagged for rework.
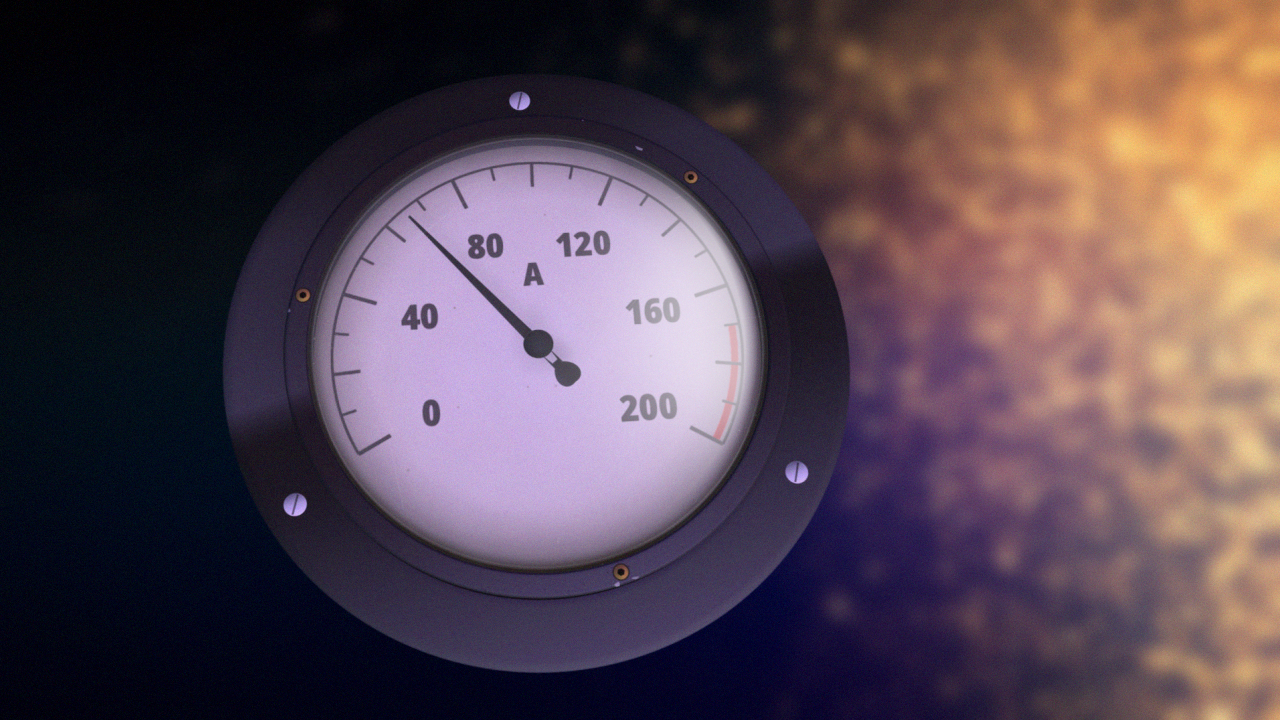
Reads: 65 (A)
